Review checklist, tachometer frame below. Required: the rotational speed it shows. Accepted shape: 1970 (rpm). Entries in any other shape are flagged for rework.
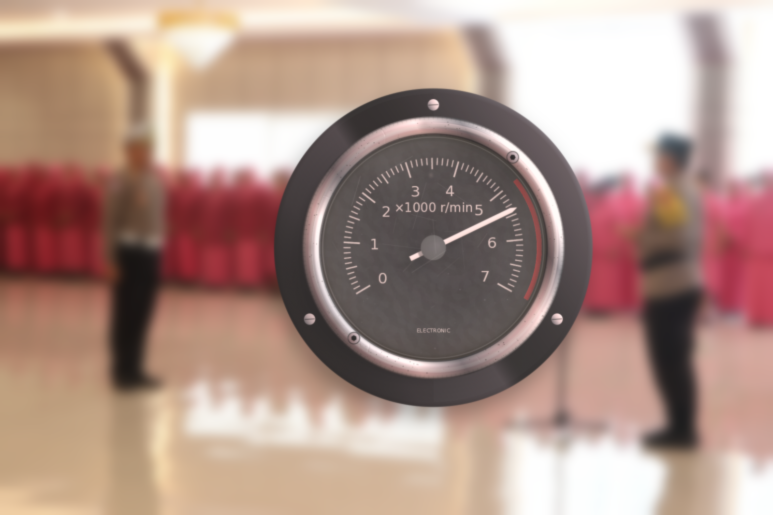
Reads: 5400 (rpm)
